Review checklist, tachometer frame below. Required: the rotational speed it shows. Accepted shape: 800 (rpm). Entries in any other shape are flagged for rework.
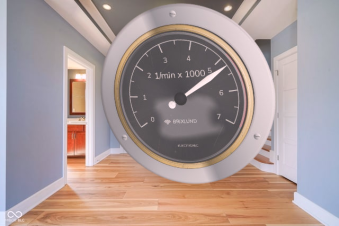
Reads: 5250 (rpm)
